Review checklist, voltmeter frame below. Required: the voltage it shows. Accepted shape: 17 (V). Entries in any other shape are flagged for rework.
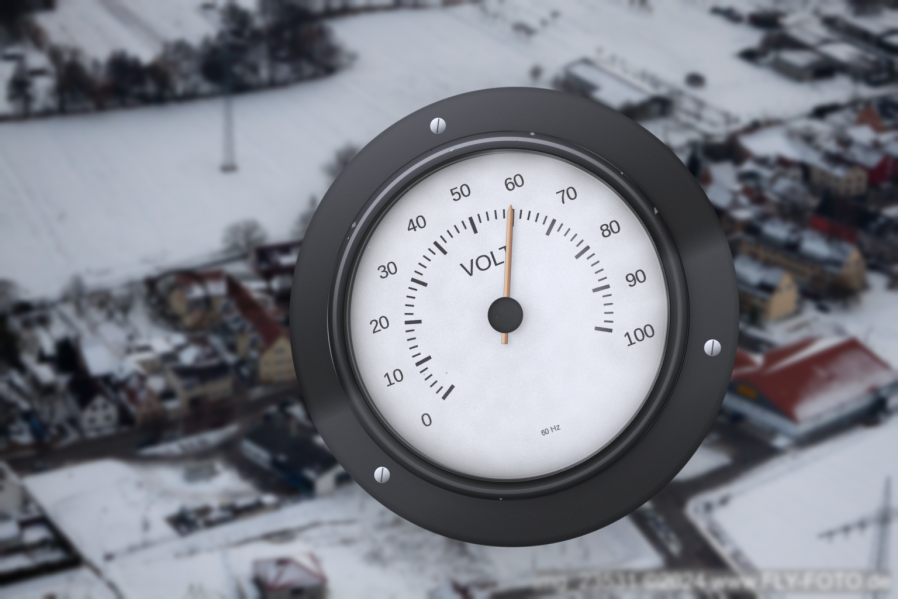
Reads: 60 (V)
